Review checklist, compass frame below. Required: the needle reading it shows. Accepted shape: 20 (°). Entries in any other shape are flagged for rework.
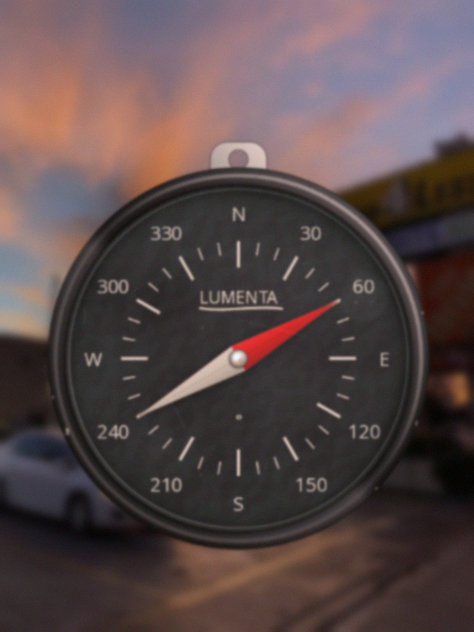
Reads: 60 (°)
